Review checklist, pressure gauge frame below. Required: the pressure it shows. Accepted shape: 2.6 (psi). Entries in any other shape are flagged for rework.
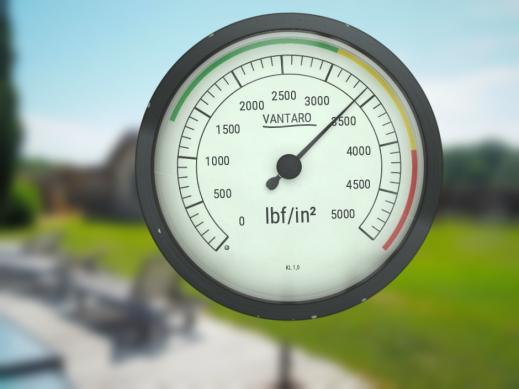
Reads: 3400 (psi)
